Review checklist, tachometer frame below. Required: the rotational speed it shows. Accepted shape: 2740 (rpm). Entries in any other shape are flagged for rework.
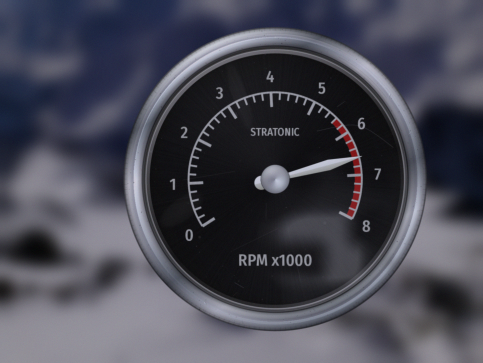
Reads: 6600 (rpm)
